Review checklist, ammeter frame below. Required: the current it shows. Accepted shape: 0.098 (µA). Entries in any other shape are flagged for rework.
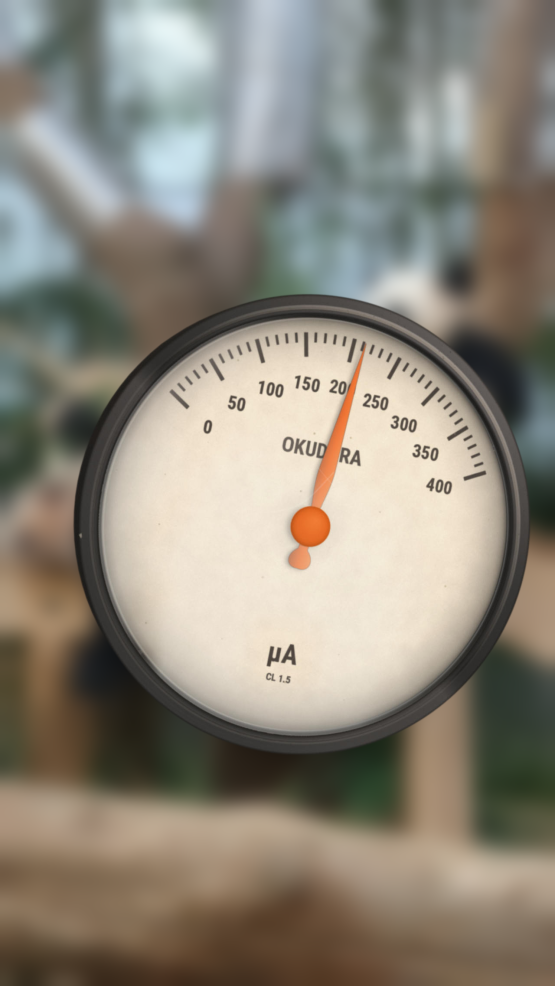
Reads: 210 (µA)
